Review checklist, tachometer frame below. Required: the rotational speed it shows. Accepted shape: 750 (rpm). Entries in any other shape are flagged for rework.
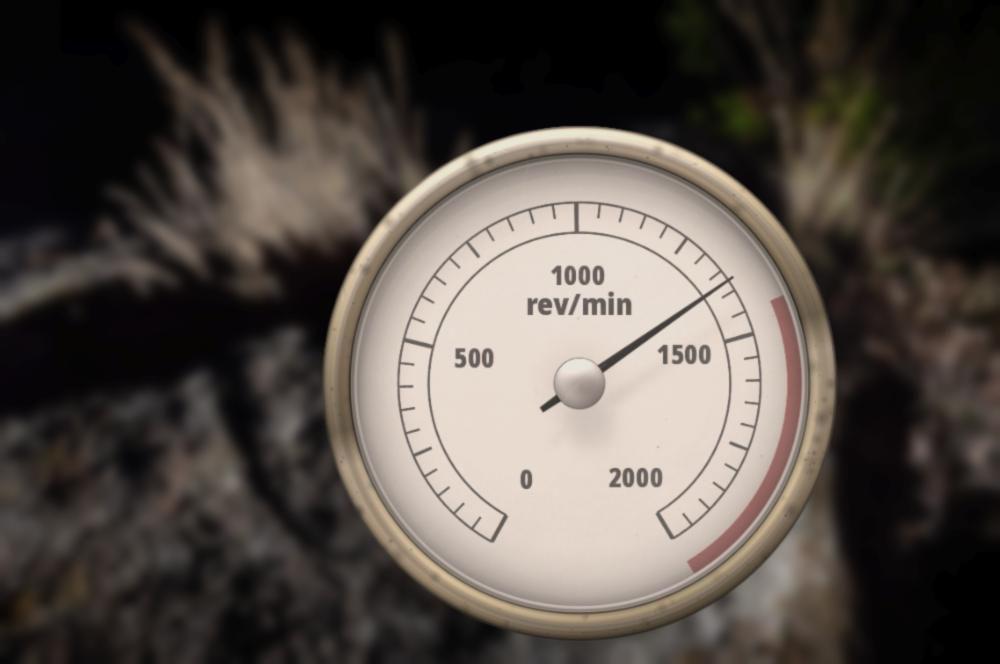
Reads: 1375 (rpm)
